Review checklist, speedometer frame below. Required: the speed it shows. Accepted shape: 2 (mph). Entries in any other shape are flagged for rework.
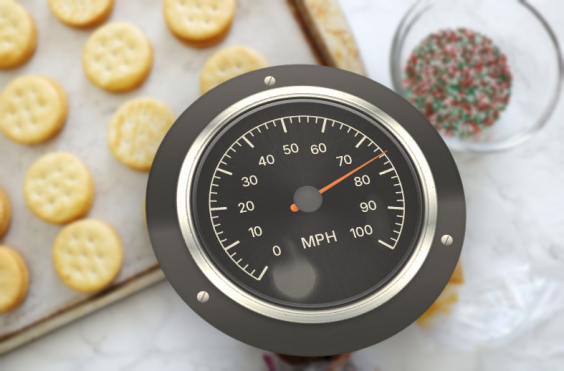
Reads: 76 (mph)
